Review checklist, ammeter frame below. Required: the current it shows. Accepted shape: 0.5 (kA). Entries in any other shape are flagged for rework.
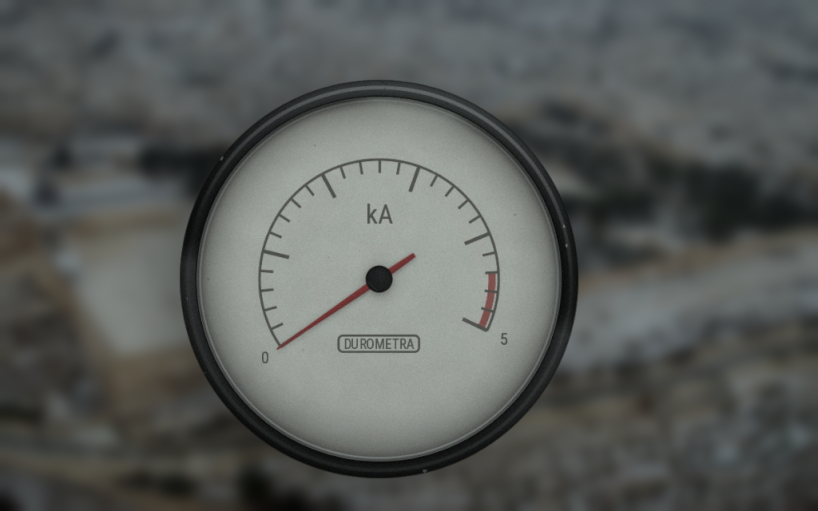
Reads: 0 (kA)
